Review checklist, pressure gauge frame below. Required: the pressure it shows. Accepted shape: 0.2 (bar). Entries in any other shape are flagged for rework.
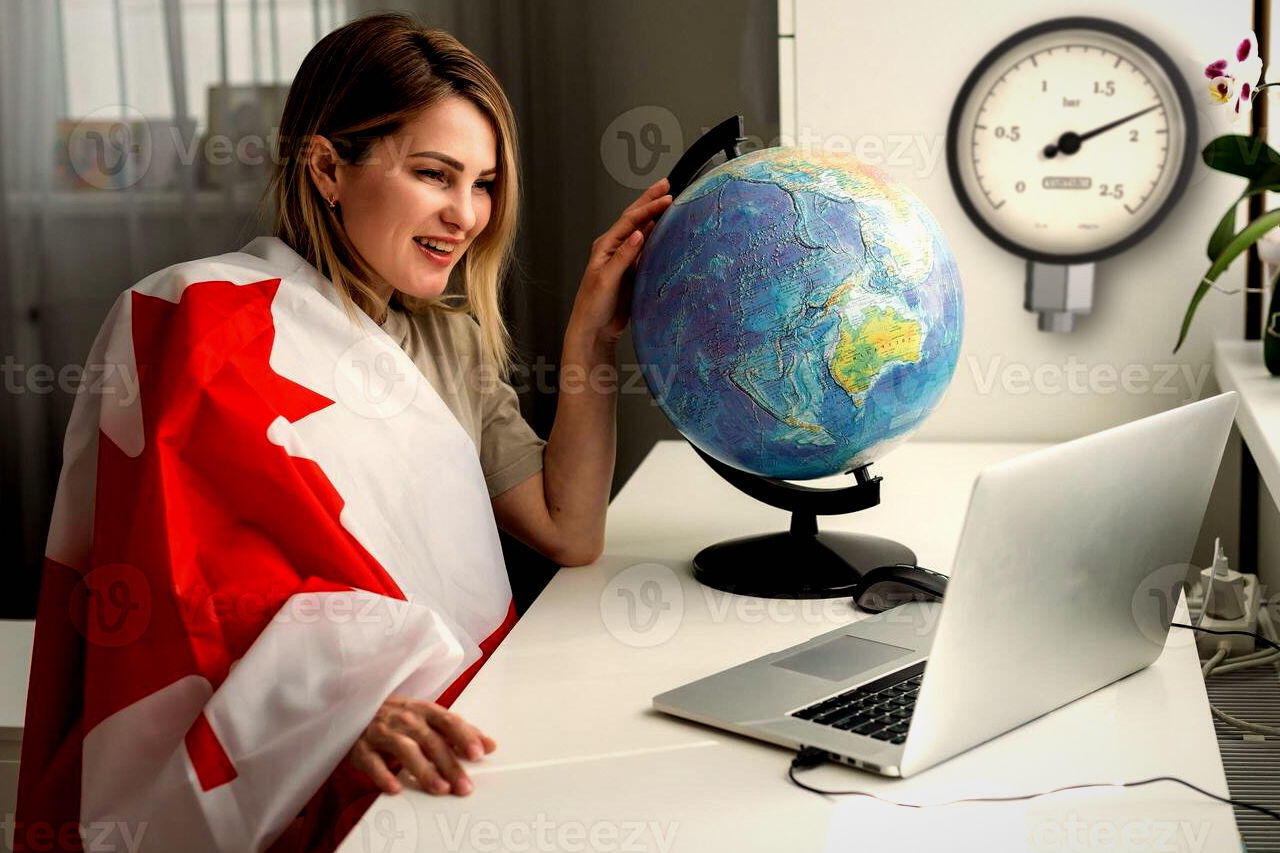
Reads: 1.85 (bar)
